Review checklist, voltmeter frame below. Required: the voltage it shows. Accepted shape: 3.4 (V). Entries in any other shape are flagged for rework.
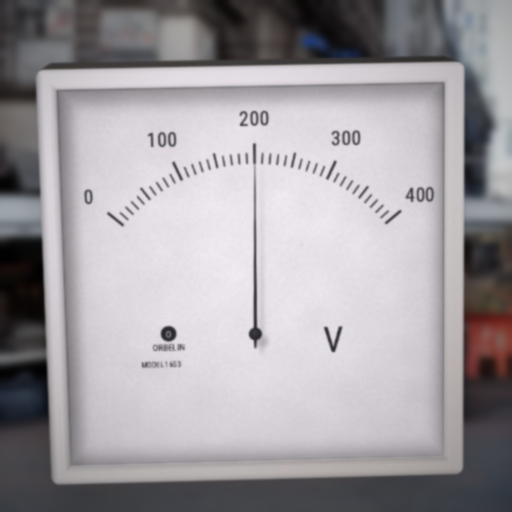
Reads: 200 (V)
